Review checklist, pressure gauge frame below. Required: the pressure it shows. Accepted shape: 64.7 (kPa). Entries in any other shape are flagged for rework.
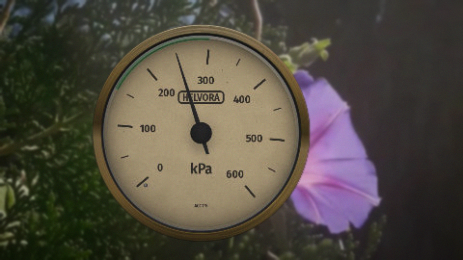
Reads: 250 (kPa)
